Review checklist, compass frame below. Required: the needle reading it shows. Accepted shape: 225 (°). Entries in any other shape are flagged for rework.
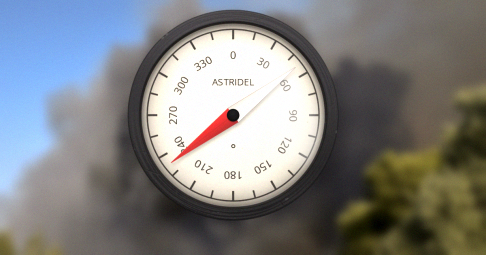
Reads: 232.5 (°)
